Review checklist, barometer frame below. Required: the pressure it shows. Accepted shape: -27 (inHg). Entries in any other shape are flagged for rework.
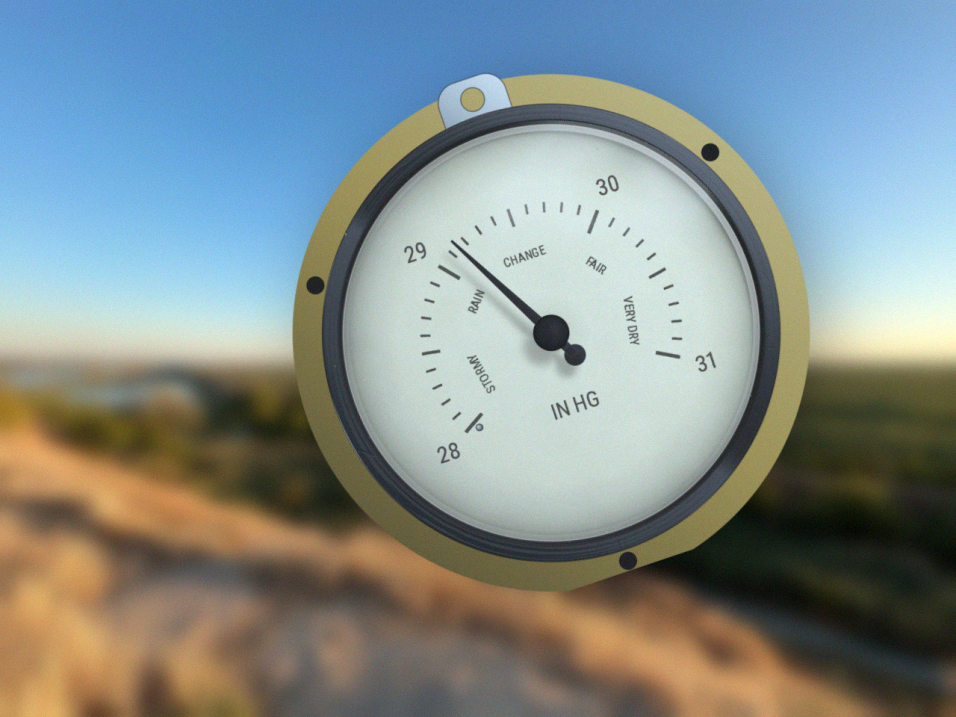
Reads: 29.15 (inHg)
